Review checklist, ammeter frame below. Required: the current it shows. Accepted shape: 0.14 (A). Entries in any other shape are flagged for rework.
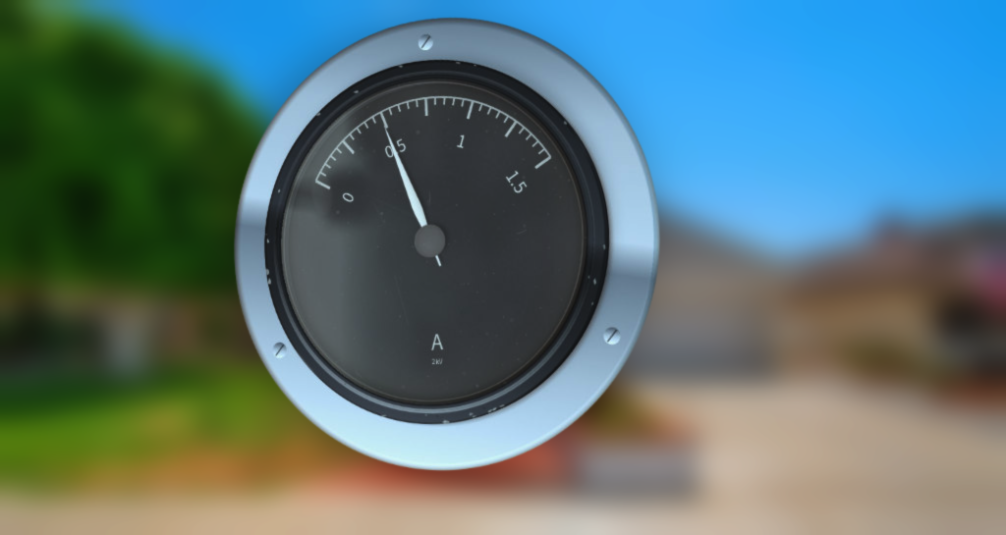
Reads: 0.5 (A)
